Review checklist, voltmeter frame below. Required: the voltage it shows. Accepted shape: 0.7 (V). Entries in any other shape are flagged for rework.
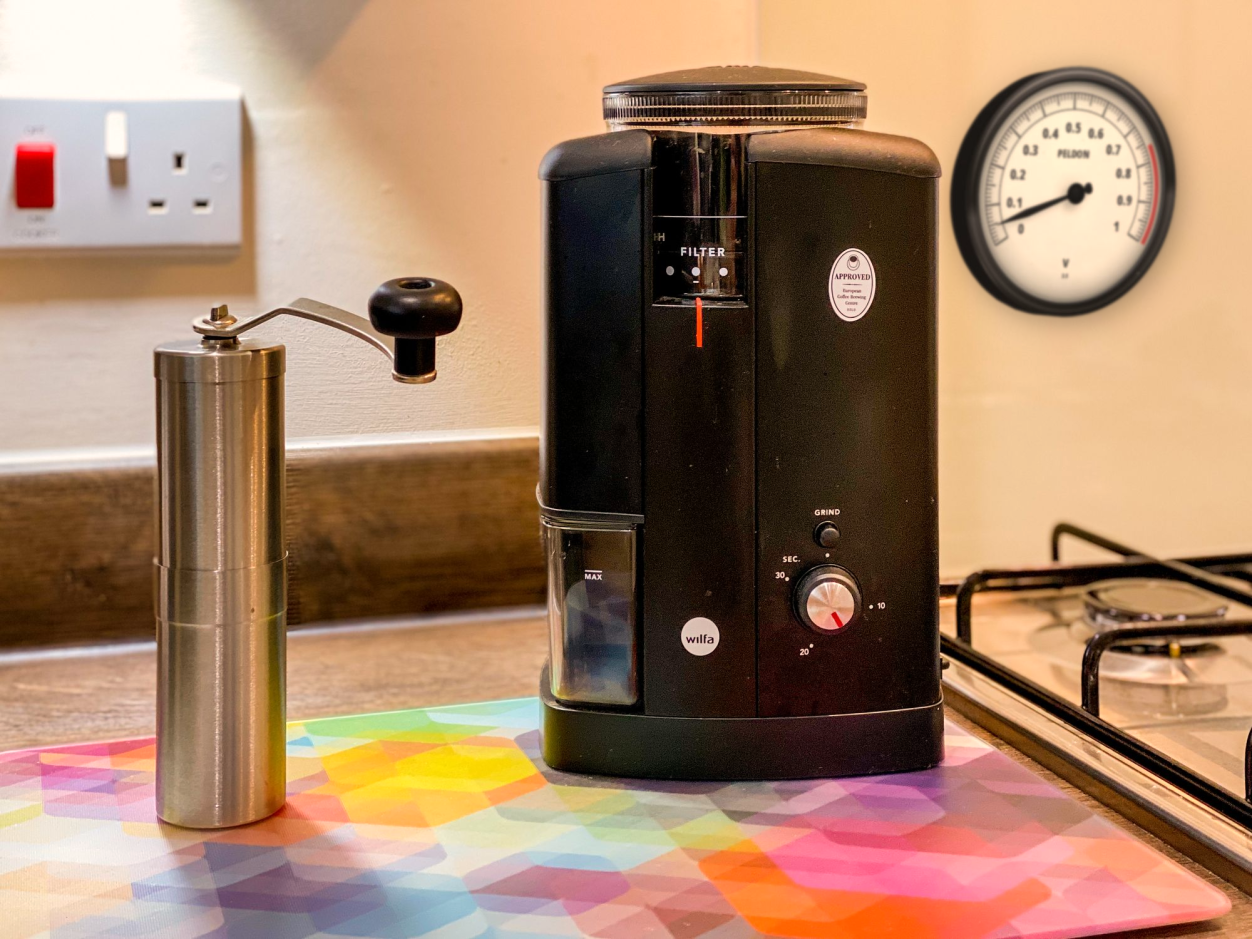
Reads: 0.05 (V)
